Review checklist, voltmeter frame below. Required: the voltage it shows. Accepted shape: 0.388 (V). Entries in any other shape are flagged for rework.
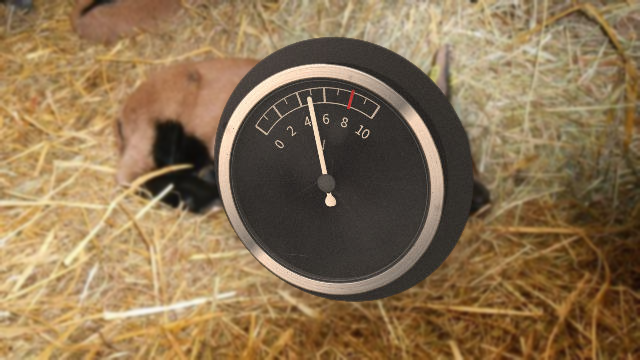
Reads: 5 (V)
